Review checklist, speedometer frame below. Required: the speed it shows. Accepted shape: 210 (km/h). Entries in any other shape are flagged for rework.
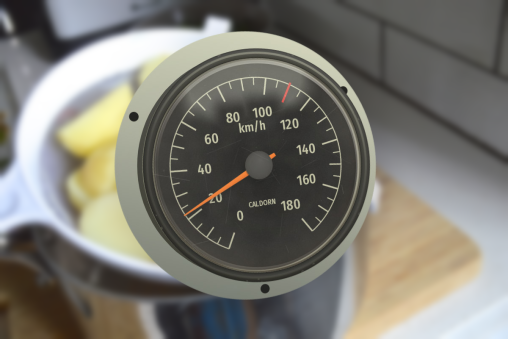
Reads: 22.5 (km/h)
